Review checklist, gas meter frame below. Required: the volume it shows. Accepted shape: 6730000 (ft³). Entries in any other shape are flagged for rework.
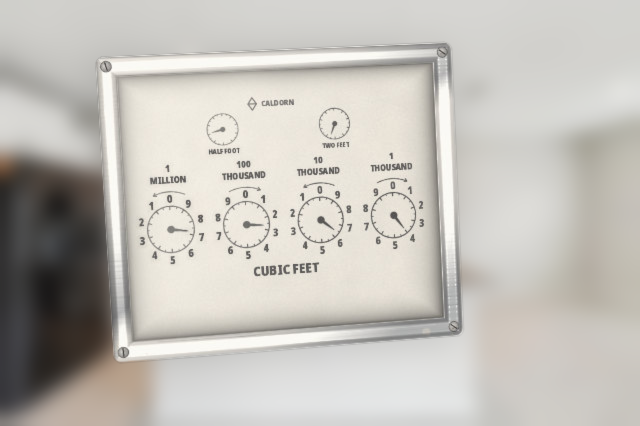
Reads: 726400 (ft³)
